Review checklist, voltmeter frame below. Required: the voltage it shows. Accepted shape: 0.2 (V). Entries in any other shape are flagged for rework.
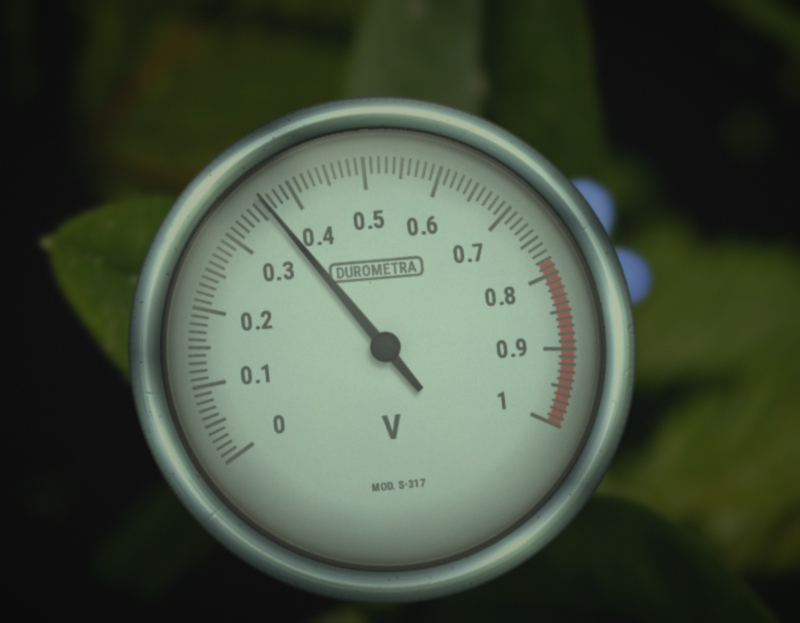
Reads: 0.36 (V)
